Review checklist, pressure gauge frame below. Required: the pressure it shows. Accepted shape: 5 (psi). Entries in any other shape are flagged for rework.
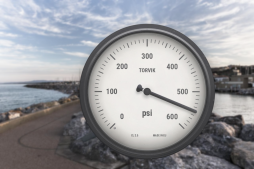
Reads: 550 (psi)
